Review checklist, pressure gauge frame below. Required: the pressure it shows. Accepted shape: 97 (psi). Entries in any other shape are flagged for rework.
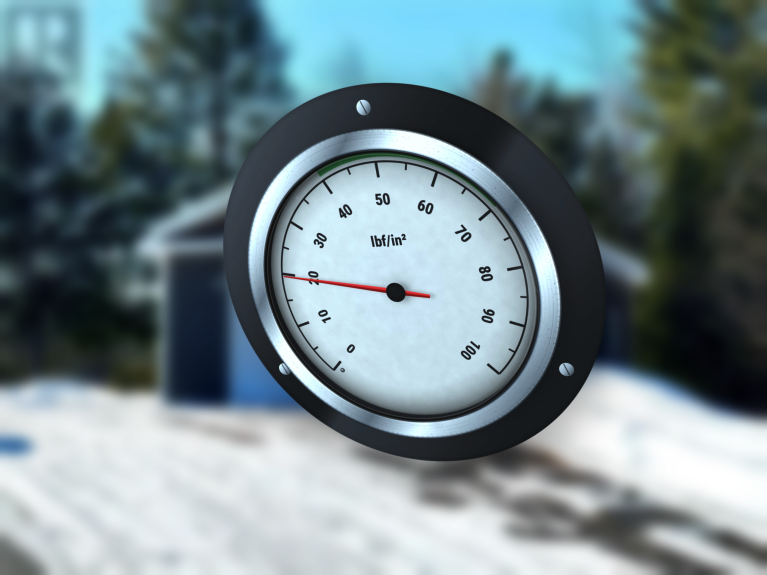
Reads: 20 (psi)
